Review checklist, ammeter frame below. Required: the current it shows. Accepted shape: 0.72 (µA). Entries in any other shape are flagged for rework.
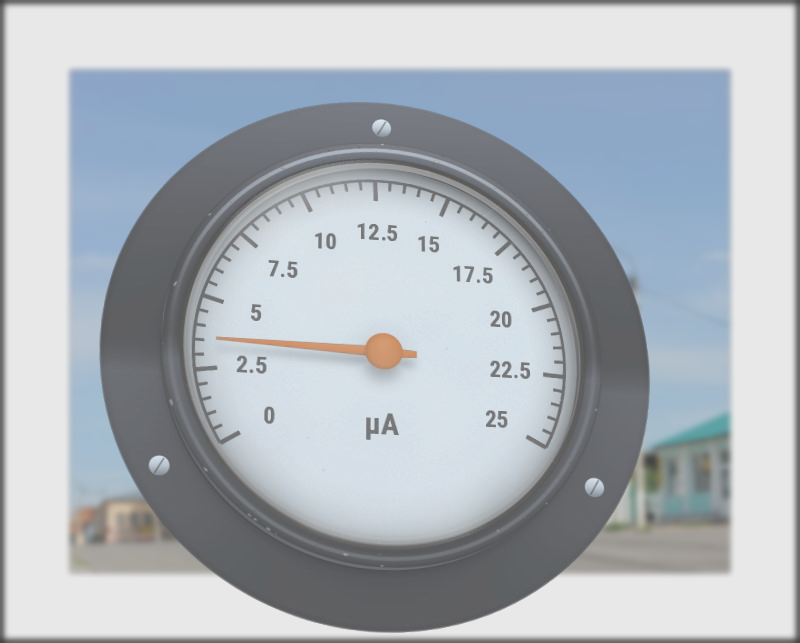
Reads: 3.5 (µA)
